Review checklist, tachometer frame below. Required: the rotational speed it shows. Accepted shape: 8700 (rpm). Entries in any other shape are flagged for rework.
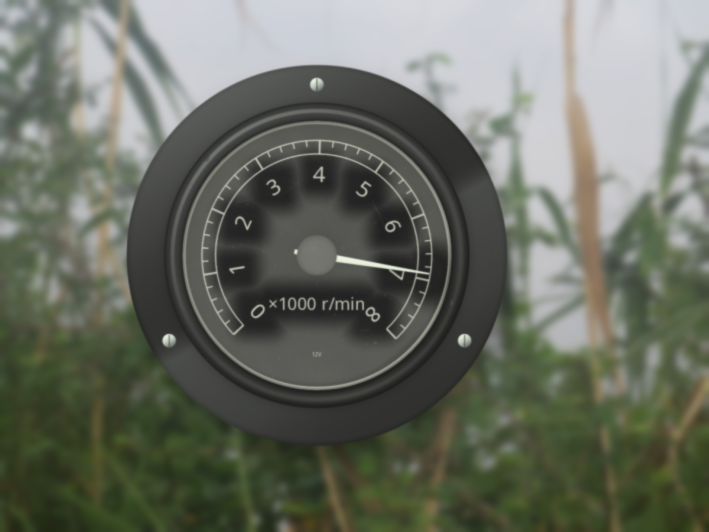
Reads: 6900 (rpm)
